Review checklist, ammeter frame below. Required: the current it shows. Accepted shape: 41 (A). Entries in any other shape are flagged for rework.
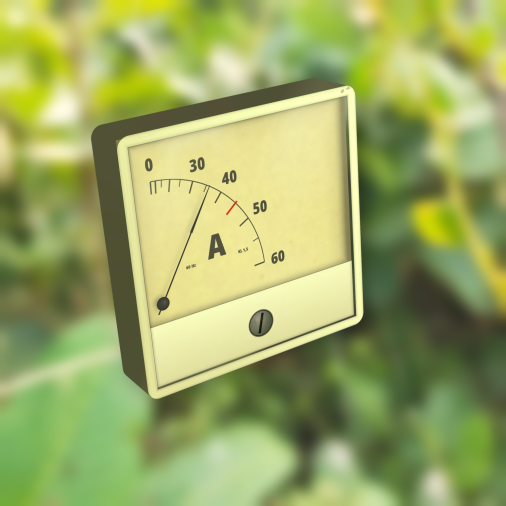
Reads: 35 (A)
